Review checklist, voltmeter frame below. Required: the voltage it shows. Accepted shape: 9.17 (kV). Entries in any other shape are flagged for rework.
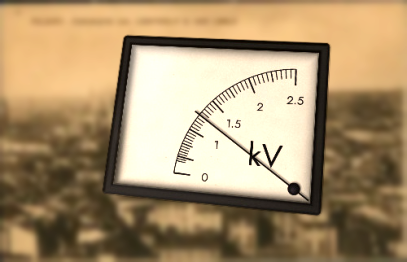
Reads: 1.25 (kV)
